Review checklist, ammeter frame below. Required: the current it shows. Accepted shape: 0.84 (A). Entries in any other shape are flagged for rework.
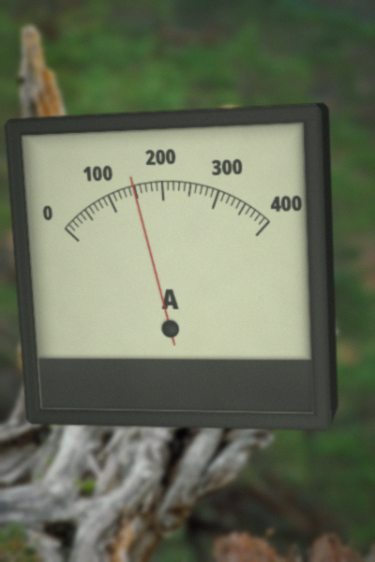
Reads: 150 (A)
